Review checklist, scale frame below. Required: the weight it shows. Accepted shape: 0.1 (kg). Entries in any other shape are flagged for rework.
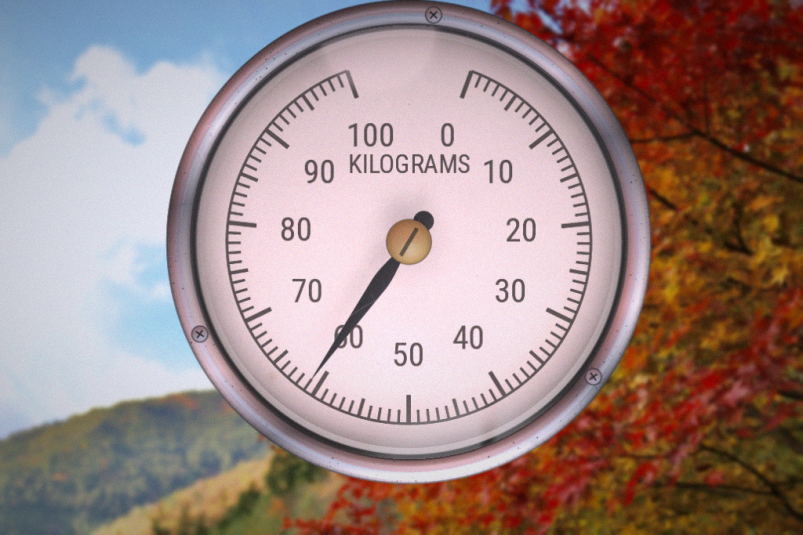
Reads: 61 (kg)
